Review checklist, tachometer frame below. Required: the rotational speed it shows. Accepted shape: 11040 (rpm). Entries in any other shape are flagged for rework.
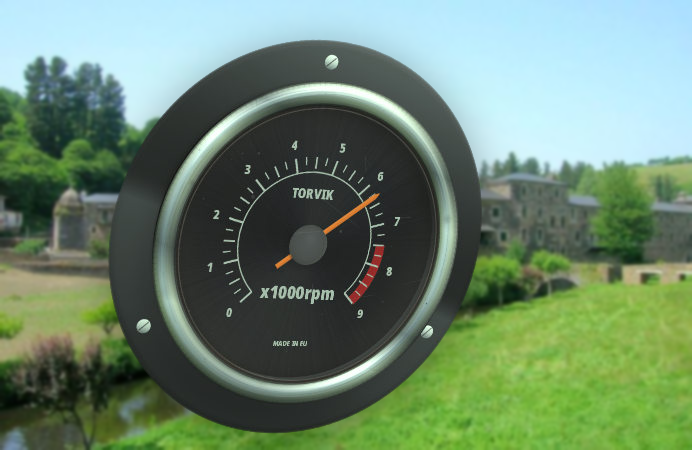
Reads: 6250 (rpm)
